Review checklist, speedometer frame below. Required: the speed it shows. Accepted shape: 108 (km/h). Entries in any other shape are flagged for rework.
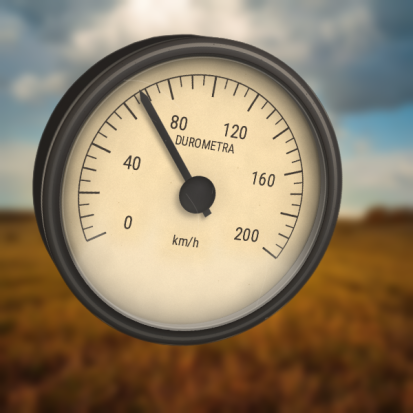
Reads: 67.5 (km/h)
